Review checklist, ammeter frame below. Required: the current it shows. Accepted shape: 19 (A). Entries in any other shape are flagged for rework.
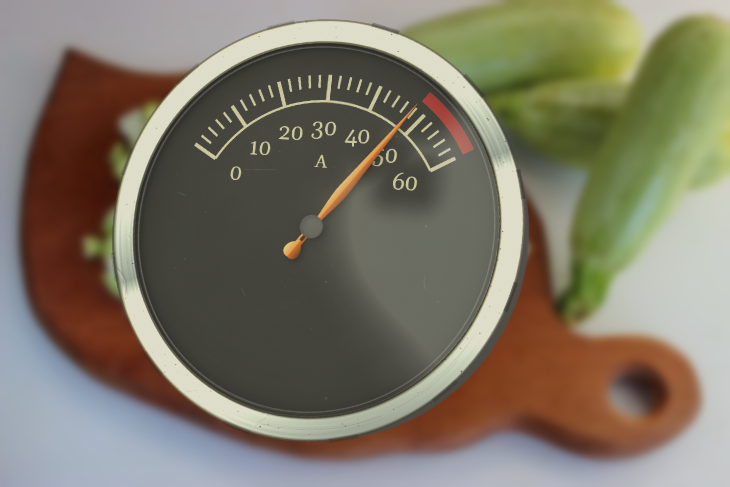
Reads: 48 (A)
